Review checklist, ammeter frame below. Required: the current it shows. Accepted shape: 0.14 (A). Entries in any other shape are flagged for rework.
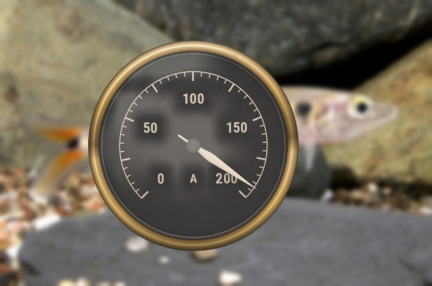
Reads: 192.5 (A)
